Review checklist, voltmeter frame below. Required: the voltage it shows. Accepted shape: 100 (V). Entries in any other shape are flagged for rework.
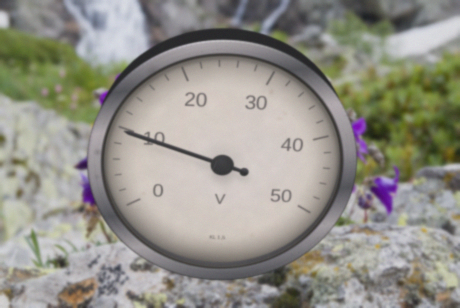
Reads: 10 (V)
